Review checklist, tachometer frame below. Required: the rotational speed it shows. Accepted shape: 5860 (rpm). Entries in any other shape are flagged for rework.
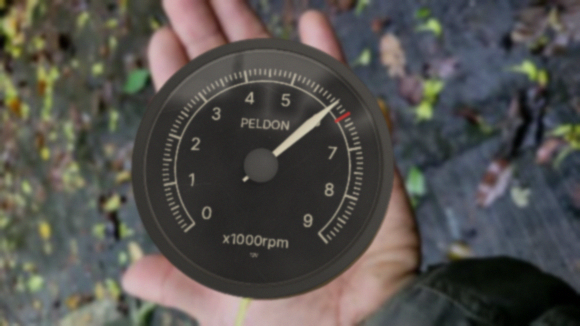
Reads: 6000 (rpm)
